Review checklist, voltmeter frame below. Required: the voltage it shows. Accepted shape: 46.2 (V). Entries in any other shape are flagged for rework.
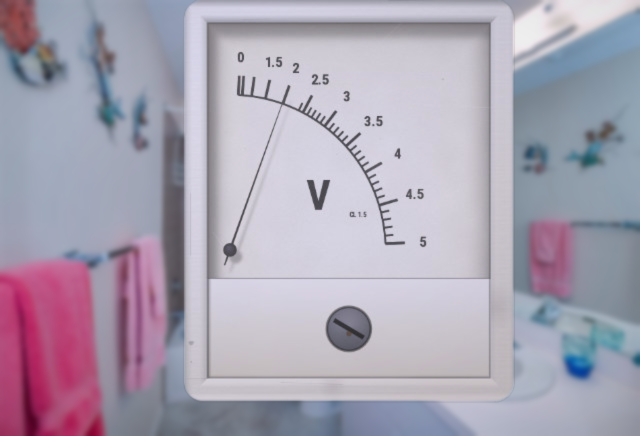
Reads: 2 (V)
